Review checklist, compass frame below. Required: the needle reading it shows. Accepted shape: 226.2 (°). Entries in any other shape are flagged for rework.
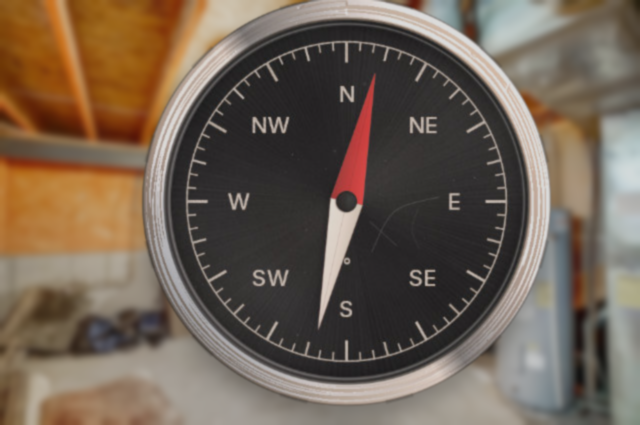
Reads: 12.5 (°)
